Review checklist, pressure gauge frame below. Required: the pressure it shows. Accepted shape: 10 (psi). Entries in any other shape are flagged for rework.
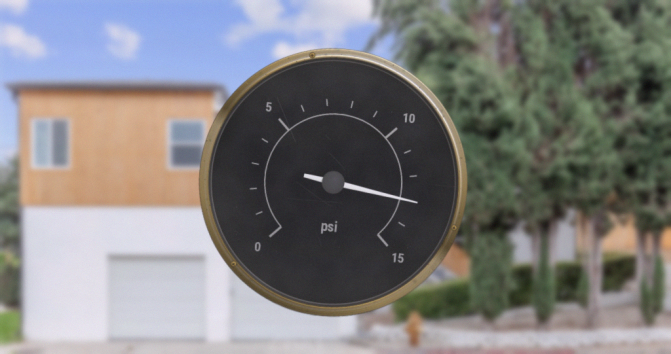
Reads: 13 (psi)
